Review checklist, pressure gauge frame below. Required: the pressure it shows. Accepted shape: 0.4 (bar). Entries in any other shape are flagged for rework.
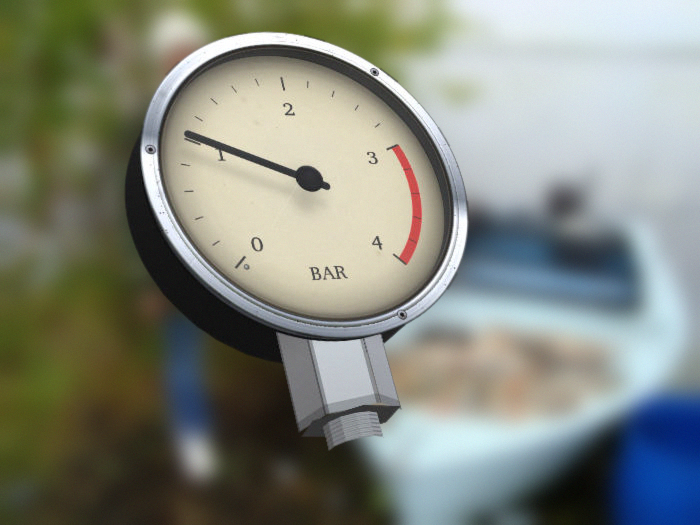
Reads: 1 (bar)
